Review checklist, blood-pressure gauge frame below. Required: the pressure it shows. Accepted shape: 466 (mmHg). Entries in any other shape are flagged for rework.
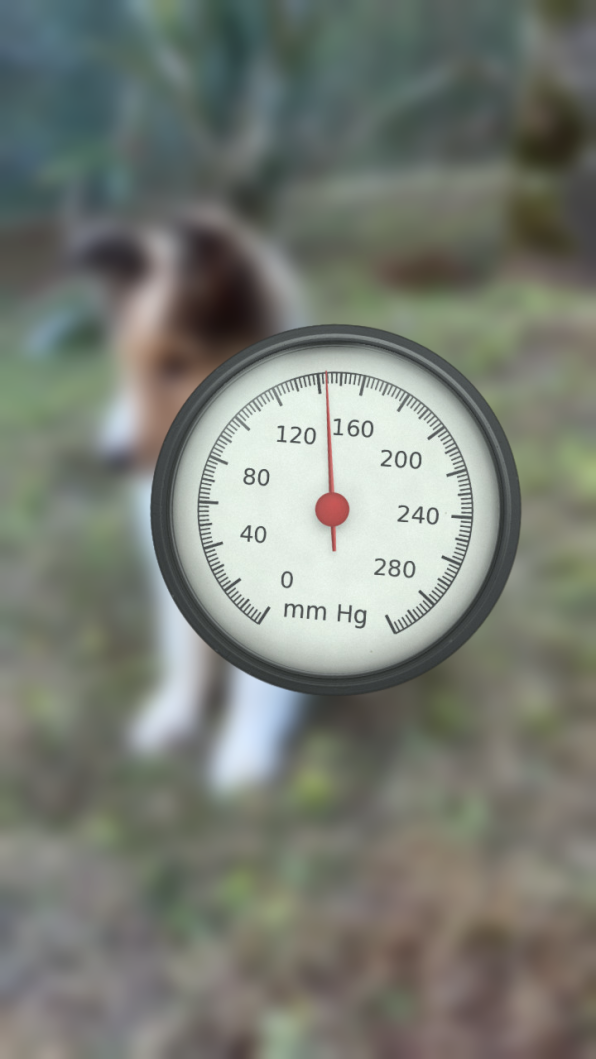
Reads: 144 (mmHg)
